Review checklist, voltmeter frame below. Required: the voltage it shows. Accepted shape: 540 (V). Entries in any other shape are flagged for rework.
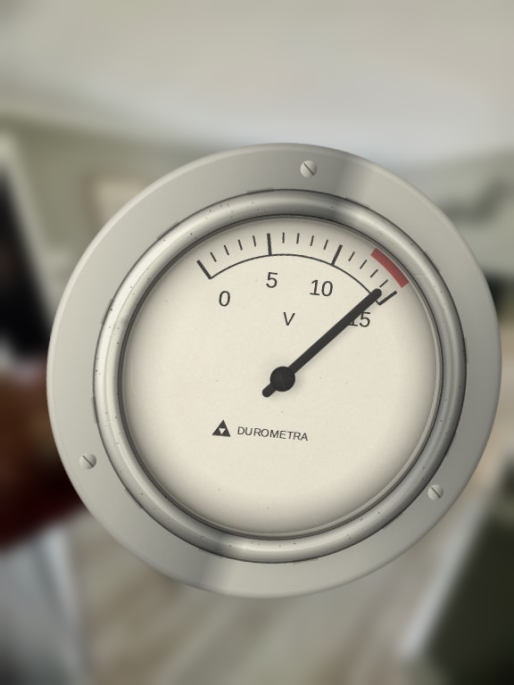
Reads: 14 (V)
